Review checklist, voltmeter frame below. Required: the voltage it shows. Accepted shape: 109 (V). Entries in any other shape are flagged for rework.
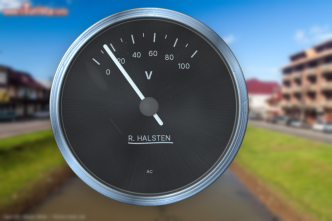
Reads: 15 (V)
